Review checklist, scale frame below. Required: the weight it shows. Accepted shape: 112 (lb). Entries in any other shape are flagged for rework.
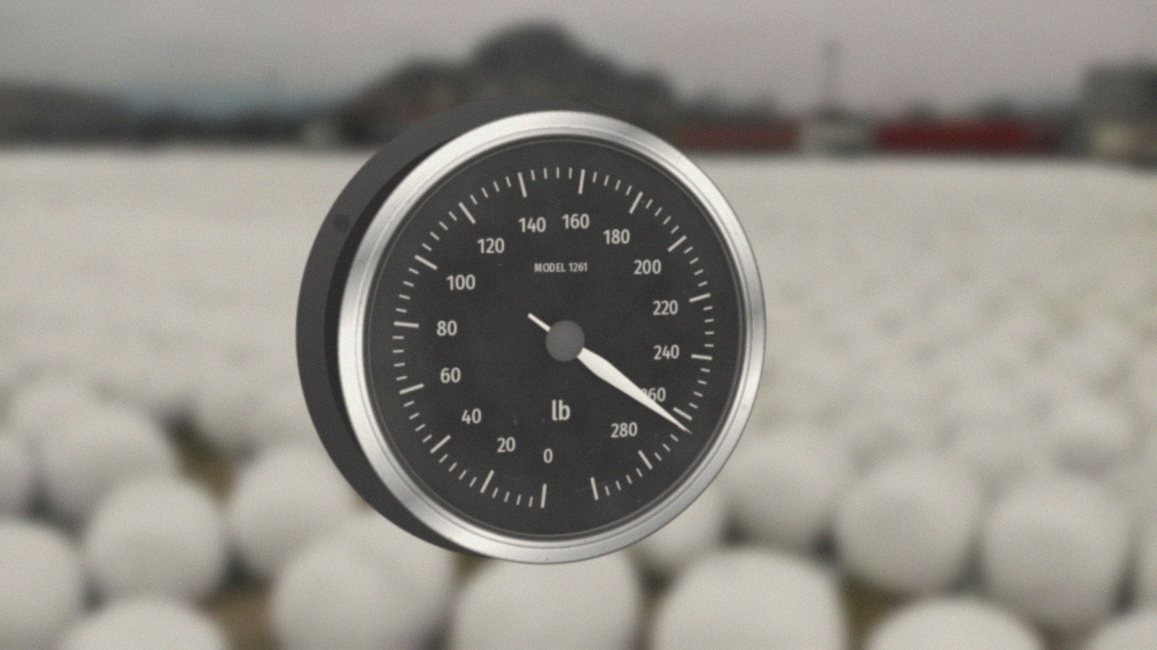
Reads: 264 (lb)
